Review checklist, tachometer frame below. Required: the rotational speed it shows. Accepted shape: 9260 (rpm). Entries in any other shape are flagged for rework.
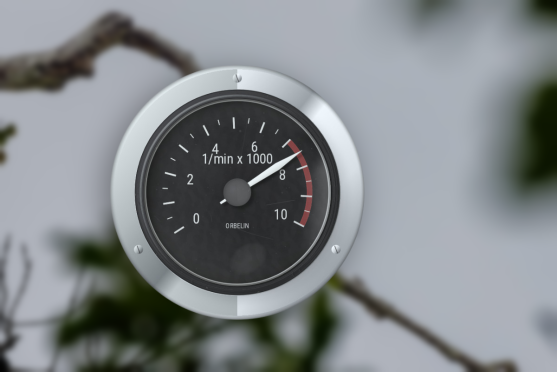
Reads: 7500 (rpm)
